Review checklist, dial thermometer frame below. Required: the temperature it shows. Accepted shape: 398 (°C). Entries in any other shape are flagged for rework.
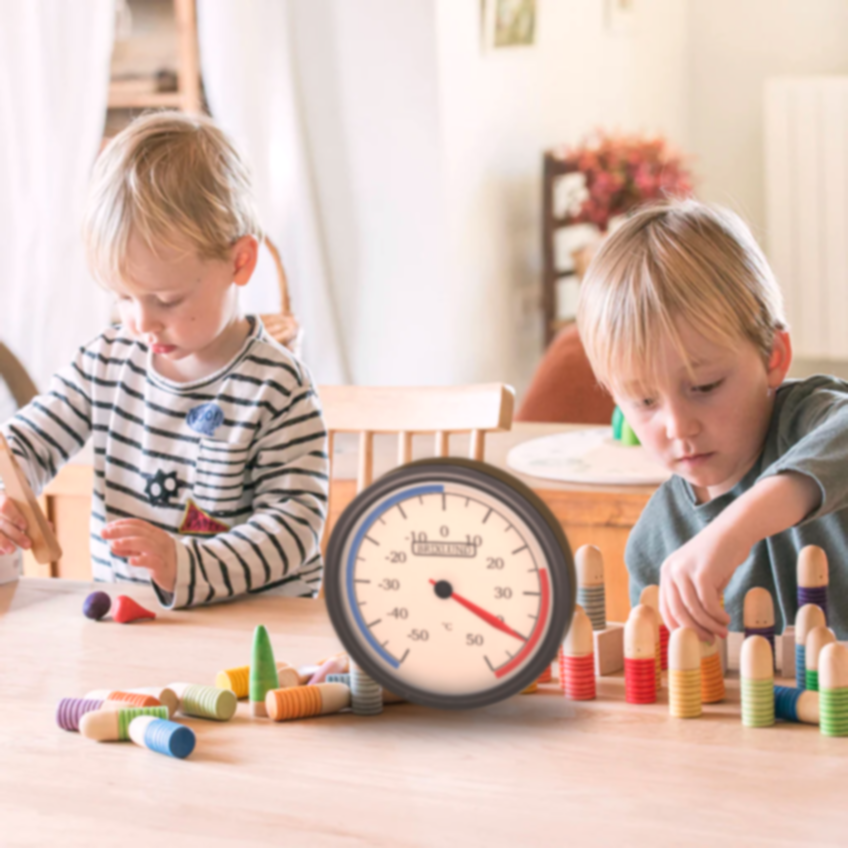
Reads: 40 (°C)
